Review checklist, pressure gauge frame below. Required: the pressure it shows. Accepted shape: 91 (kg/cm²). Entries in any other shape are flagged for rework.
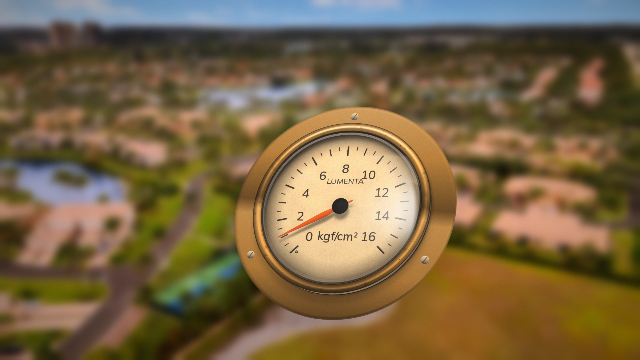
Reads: 1 (kg/cm²)
